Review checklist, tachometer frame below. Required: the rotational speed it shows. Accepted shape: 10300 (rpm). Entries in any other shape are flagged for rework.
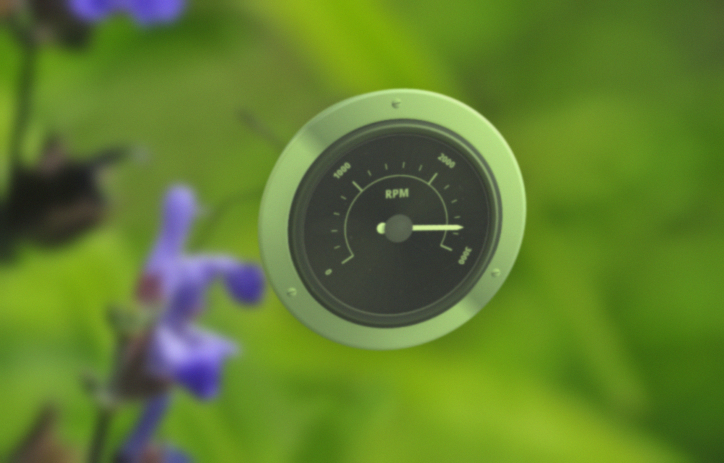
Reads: 2700 (rpm)
